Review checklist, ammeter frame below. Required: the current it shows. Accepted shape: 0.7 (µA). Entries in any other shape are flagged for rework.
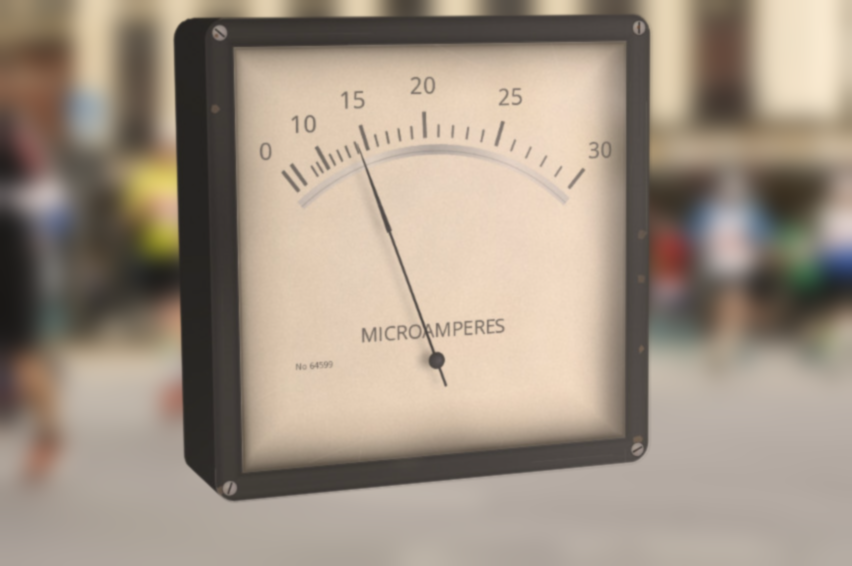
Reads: 14 (µA)
